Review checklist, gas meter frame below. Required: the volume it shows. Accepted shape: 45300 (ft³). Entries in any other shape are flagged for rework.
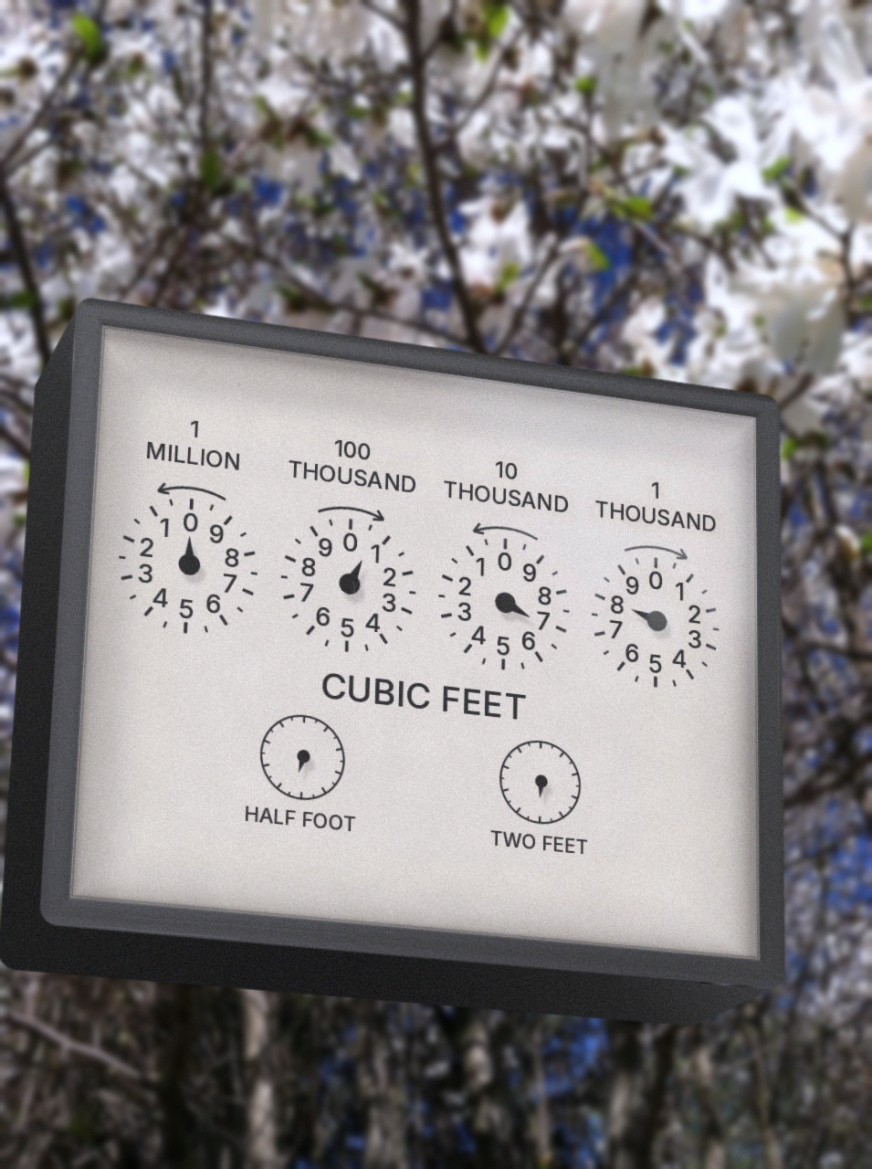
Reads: 6800 (ft³)
